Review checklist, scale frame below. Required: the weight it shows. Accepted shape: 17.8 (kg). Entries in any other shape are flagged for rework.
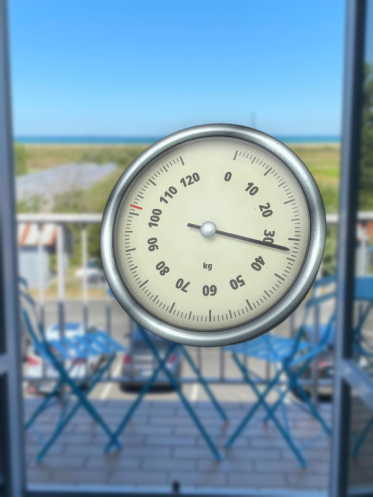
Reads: 33 (kg)
